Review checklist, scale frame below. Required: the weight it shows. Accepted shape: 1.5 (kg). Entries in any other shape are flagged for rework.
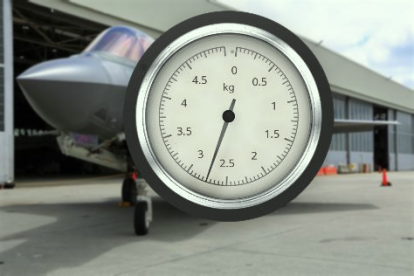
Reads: 2.75 (kg)
